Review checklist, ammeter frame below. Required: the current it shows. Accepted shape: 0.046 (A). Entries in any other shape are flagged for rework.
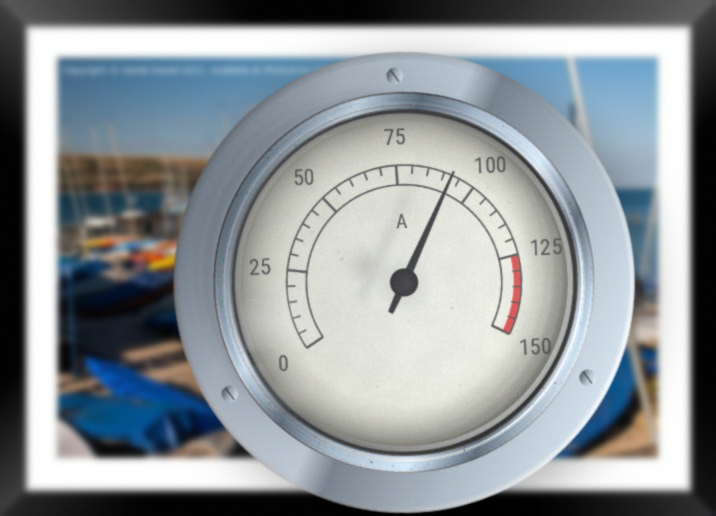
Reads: 92.5 (A)
